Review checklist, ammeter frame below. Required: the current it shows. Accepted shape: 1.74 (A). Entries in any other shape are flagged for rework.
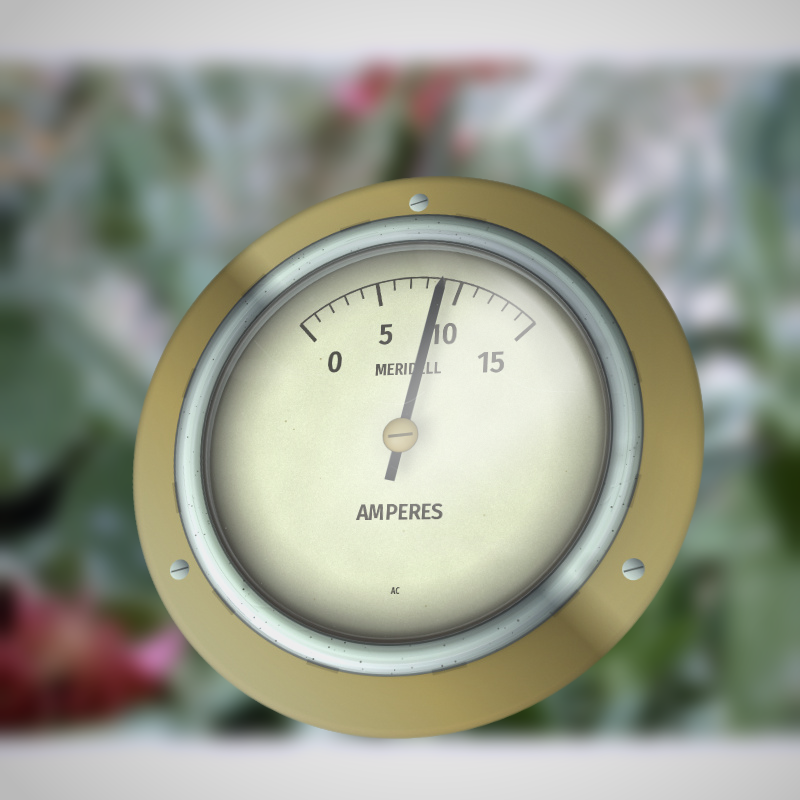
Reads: 9 (A)
